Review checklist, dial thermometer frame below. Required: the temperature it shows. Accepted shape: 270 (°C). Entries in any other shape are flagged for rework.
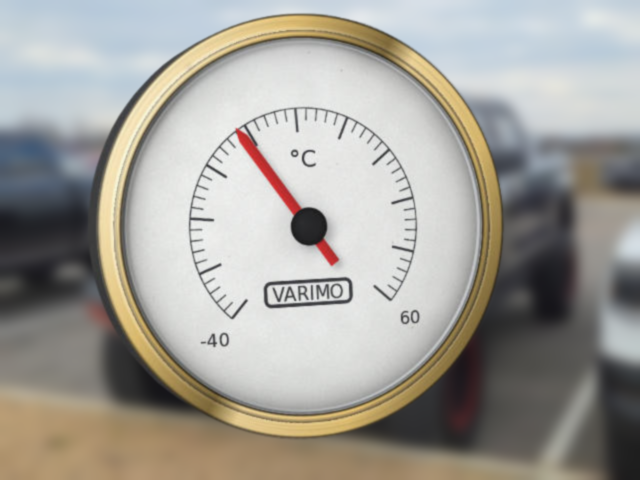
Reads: -2 (°C)
